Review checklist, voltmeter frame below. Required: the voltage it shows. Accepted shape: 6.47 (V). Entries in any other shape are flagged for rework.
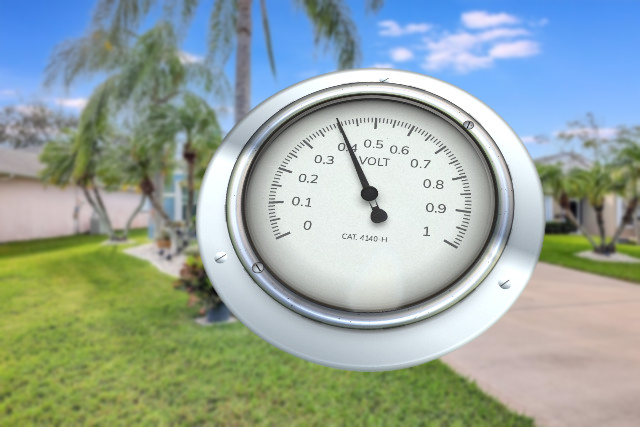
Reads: 0.4 (V)
